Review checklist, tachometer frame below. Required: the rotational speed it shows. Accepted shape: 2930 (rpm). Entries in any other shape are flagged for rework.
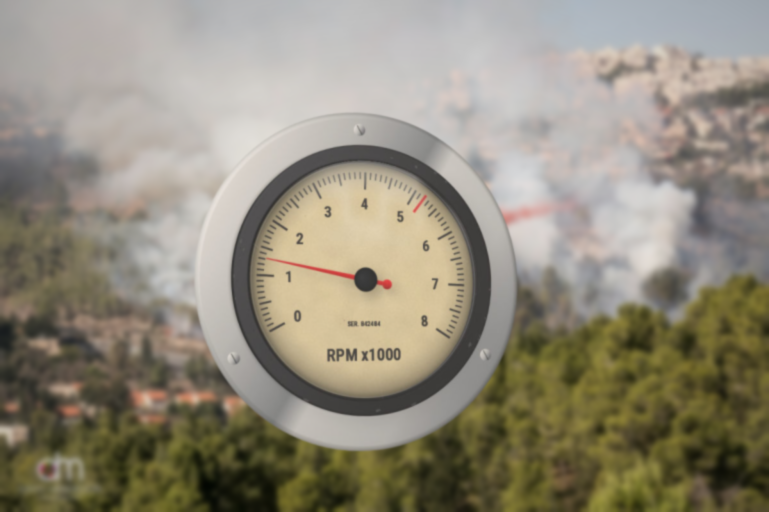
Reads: 1300 (rpm)
